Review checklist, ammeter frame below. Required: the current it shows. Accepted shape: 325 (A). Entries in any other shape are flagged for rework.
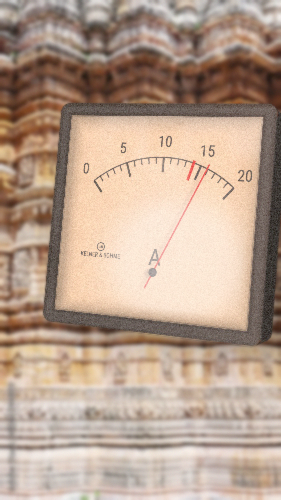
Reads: 16 (A)
